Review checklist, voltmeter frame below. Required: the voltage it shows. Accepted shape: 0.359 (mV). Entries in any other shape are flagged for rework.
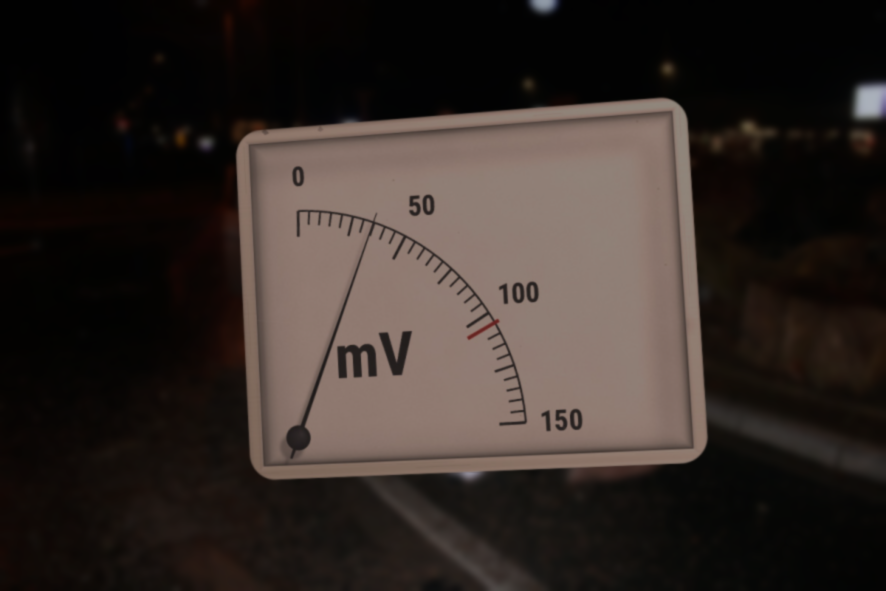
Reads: 35 (mV)
